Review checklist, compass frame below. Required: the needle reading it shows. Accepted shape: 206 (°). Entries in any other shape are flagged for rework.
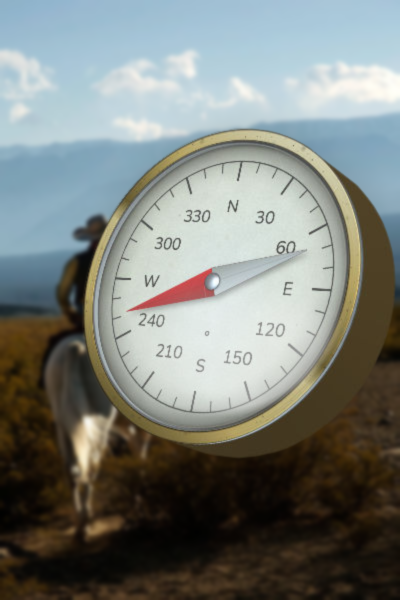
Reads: 250 (°)
